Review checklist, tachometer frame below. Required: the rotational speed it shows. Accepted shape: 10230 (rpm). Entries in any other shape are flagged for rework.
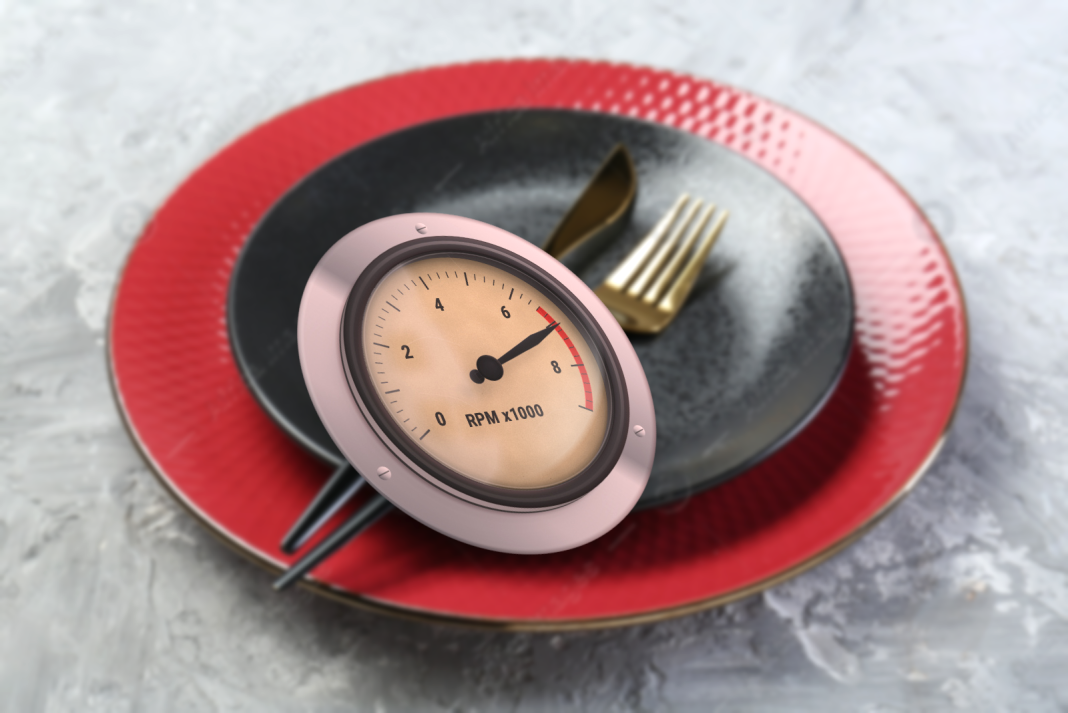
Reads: 7100 (rpm)
